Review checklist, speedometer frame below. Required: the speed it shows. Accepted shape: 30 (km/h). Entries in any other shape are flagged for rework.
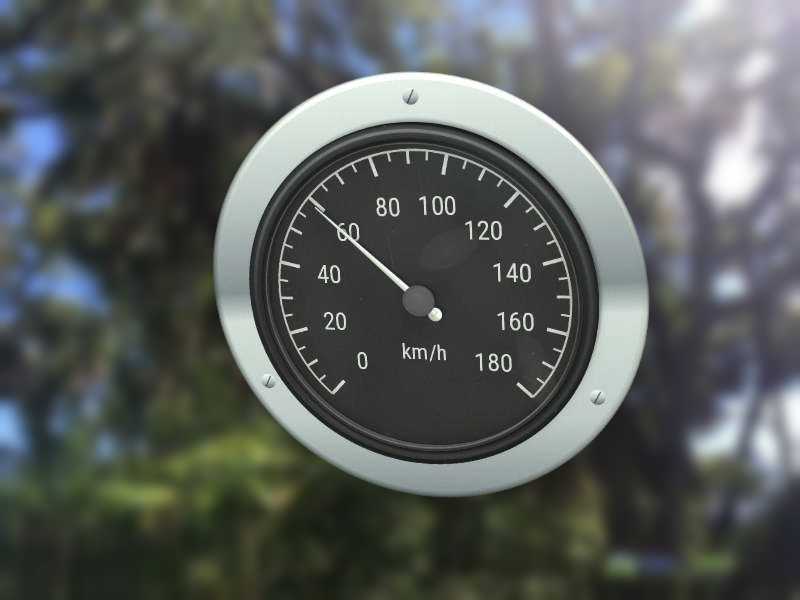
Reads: 60 (km/h)
